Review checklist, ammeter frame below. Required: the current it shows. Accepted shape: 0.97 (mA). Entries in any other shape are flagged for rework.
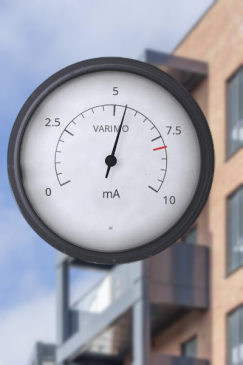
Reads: 5.5 (mA)
